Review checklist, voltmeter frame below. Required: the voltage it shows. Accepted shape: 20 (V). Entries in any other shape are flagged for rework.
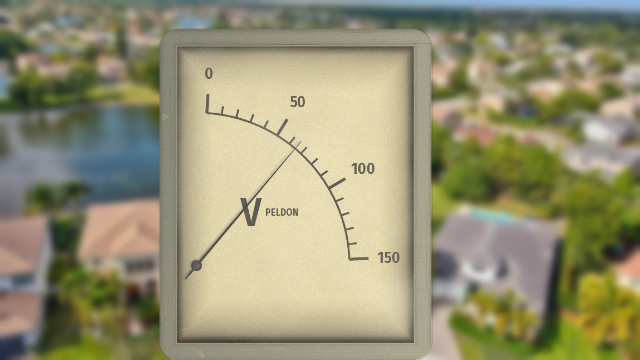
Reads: 65 (V)
